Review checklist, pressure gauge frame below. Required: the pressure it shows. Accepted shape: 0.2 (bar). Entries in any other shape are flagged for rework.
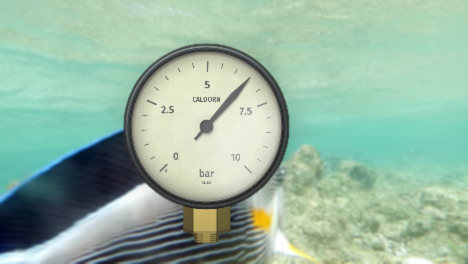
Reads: 6.5 (bar)
